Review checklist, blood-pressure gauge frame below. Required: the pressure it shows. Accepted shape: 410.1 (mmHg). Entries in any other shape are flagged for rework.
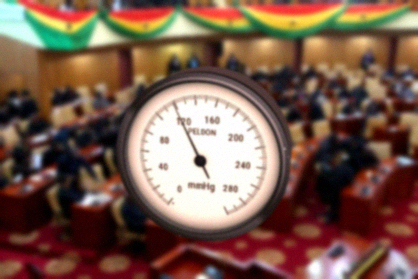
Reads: 120 (mmHg)
